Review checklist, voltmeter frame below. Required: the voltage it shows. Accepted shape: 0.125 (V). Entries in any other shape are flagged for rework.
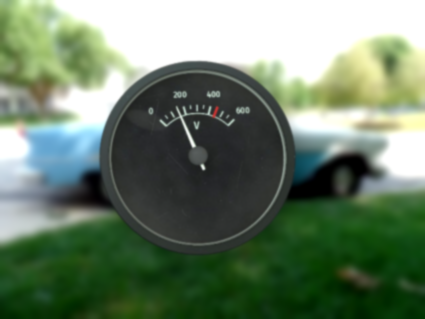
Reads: 150 (V)
